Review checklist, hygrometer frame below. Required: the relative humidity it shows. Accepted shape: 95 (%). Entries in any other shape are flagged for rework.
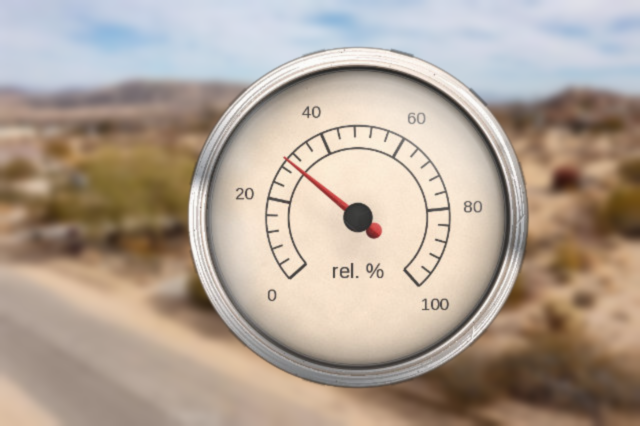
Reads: 30 (%)
